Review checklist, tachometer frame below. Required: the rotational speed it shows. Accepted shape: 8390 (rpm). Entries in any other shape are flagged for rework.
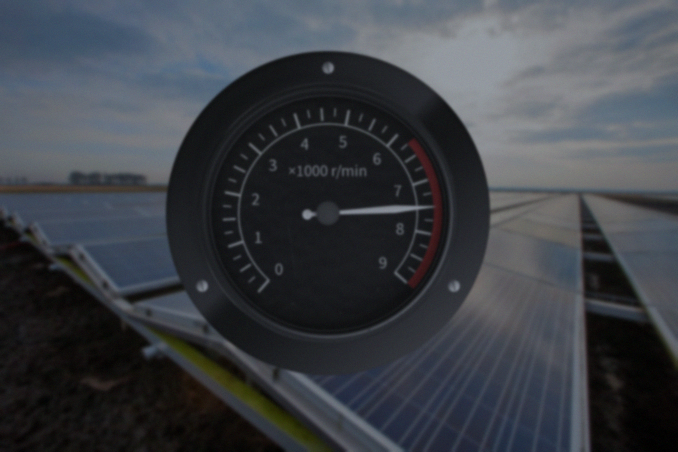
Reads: 7500 (rpm)
